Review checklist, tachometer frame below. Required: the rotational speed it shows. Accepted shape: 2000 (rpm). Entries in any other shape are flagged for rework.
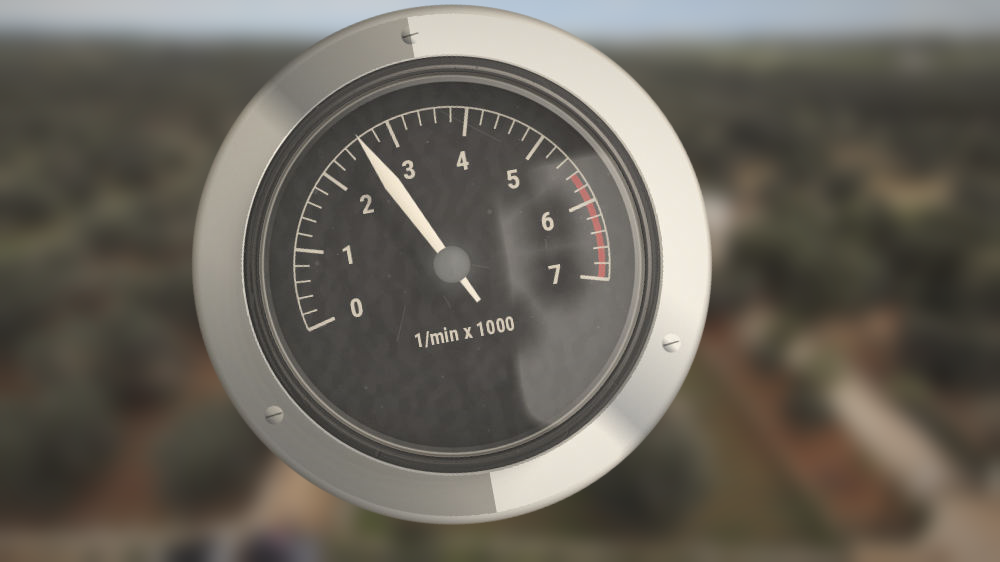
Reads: 2600 (rpm)
